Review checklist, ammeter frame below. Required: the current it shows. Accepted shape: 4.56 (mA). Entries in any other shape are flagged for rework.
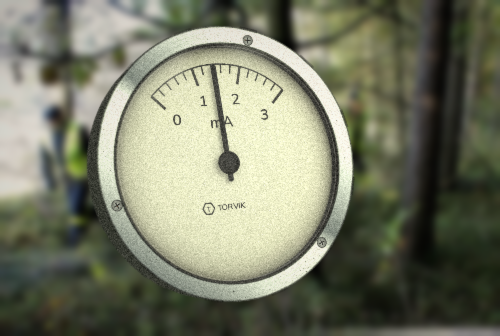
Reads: 1.4 (mA)
